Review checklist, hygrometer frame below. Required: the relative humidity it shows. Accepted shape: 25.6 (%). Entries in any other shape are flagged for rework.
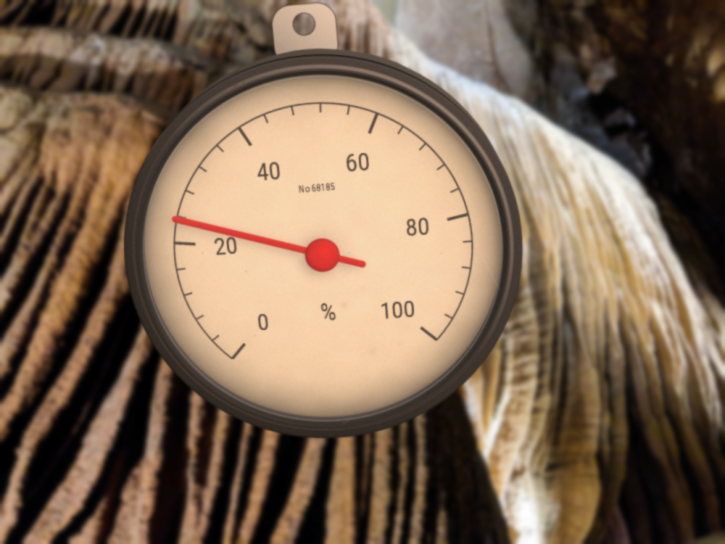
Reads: 24 (%)
